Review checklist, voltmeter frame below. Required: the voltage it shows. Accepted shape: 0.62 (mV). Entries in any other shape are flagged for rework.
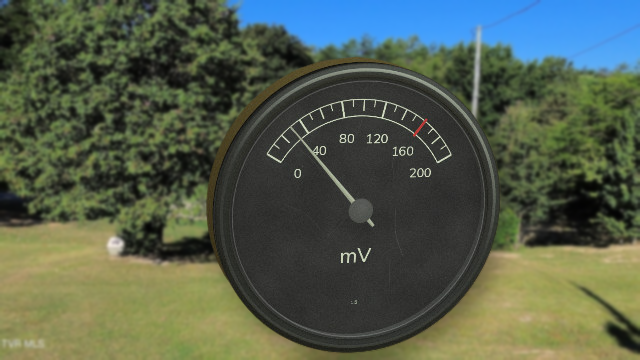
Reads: 30 (mV)
